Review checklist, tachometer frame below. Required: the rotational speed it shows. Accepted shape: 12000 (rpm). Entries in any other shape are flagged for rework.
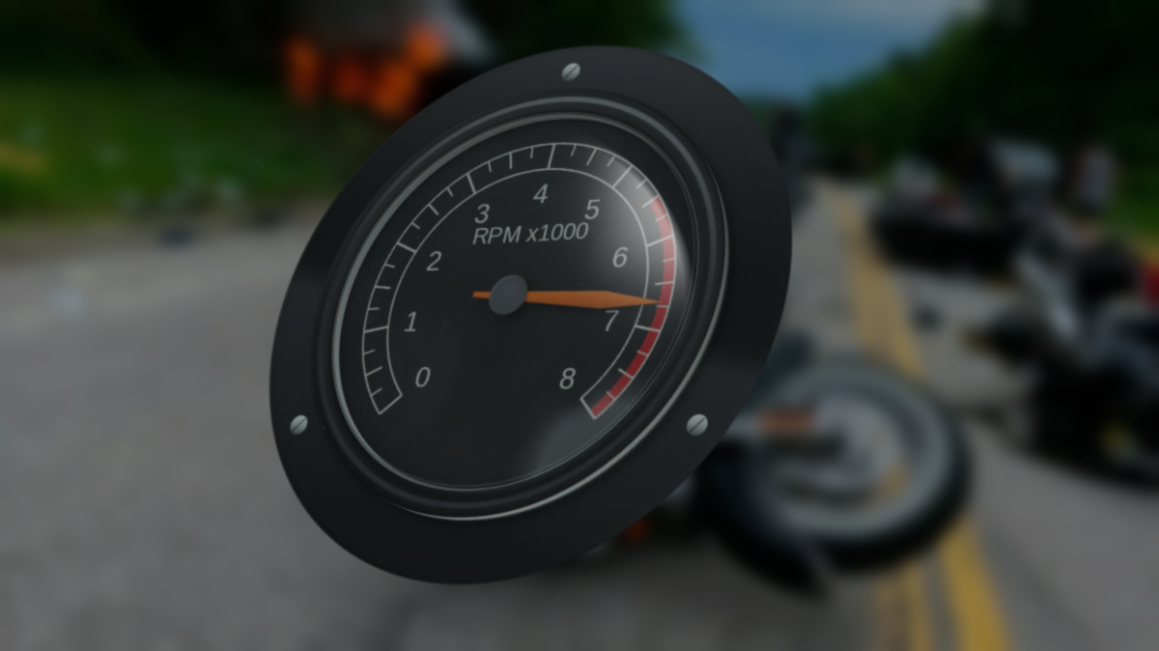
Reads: 6750 (rpm)
